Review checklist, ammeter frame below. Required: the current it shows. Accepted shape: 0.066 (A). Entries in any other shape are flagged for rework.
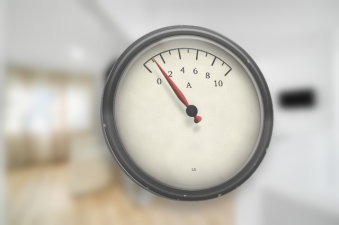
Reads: 1 (A)
